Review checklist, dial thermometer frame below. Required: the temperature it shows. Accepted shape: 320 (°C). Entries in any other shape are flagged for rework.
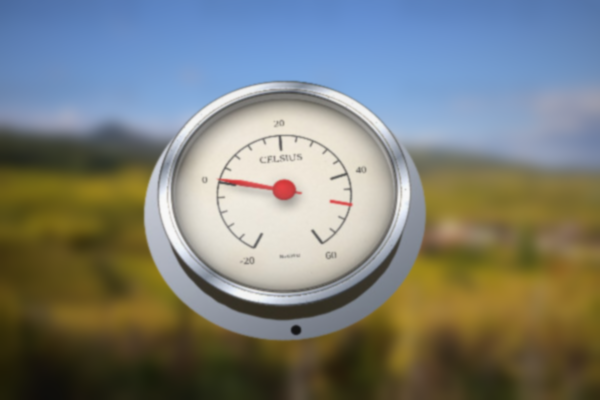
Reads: 0 (°C)
